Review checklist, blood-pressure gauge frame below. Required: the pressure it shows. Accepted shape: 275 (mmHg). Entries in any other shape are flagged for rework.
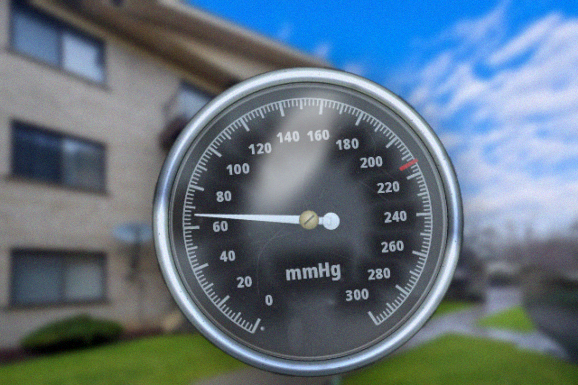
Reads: 66 (mmHg)
